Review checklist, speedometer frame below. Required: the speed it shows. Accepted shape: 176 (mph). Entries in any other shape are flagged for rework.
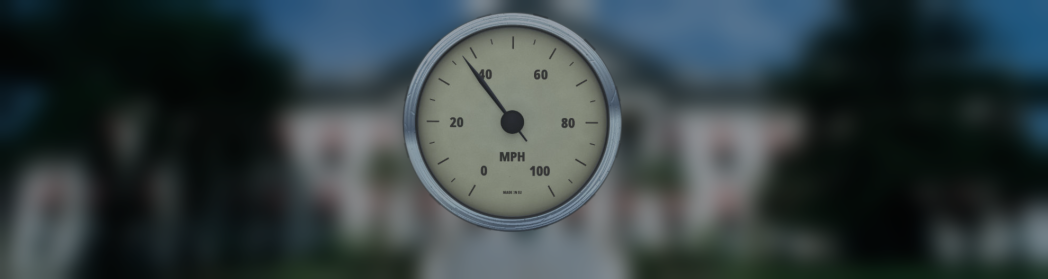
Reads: 37.5 (mph)
